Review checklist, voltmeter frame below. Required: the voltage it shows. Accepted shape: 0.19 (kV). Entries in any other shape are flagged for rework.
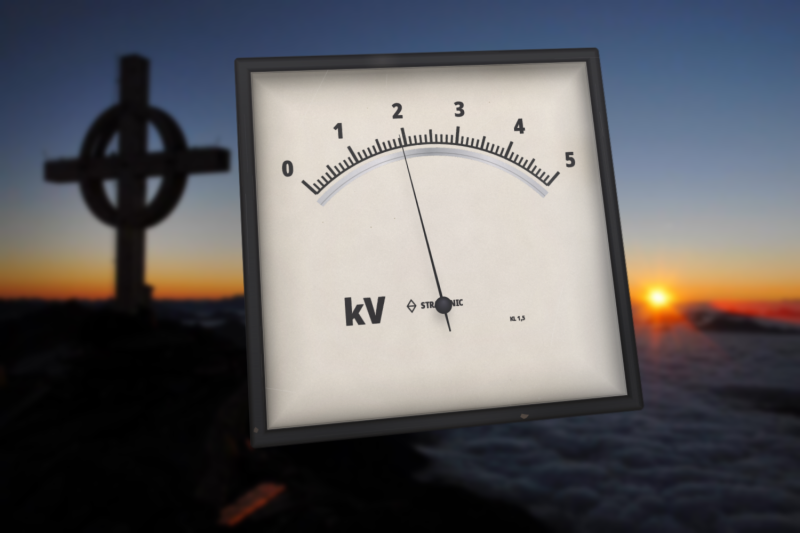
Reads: 1.9 (kV)
